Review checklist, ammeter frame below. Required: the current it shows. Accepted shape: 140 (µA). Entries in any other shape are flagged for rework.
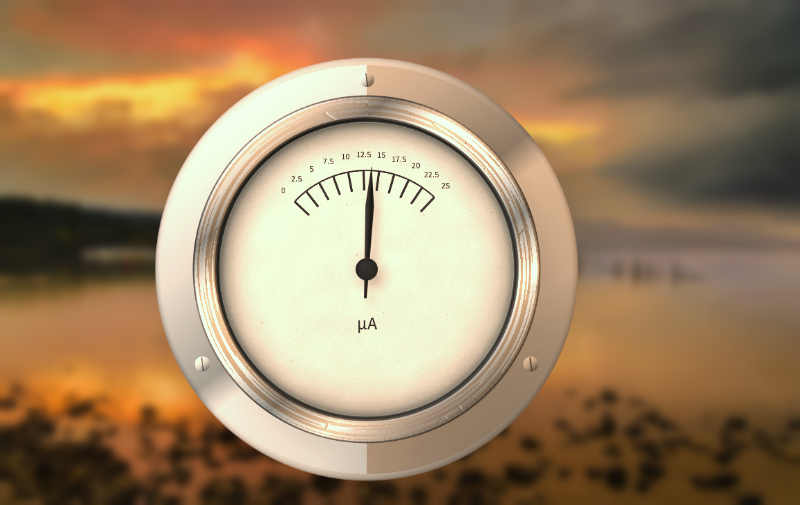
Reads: 13.75 (µA)
